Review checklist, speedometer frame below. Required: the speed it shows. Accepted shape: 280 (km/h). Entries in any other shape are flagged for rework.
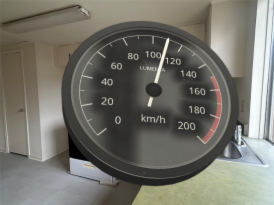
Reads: 110 (km/h)
